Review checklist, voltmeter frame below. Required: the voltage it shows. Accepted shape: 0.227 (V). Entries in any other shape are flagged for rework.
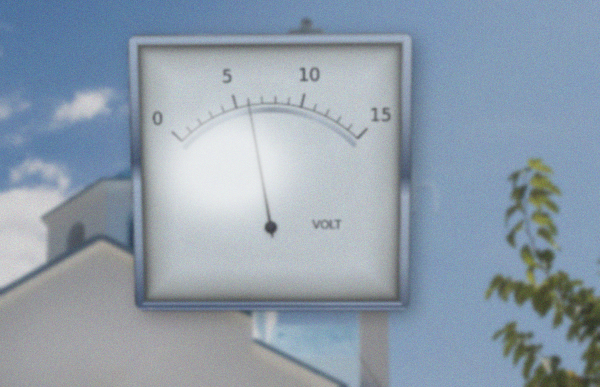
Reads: 6 (V)
